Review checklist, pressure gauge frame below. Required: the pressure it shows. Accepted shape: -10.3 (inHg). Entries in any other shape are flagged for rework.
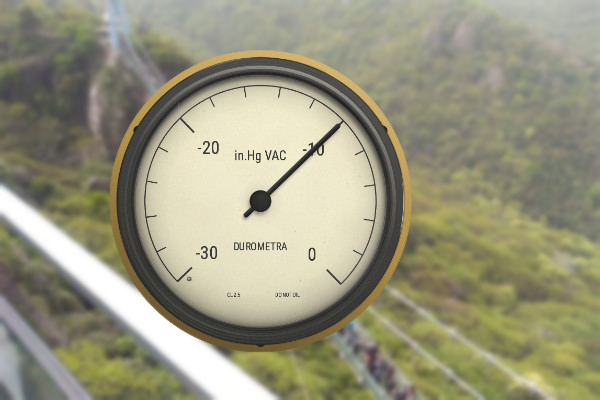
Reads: -10 (inHg)
